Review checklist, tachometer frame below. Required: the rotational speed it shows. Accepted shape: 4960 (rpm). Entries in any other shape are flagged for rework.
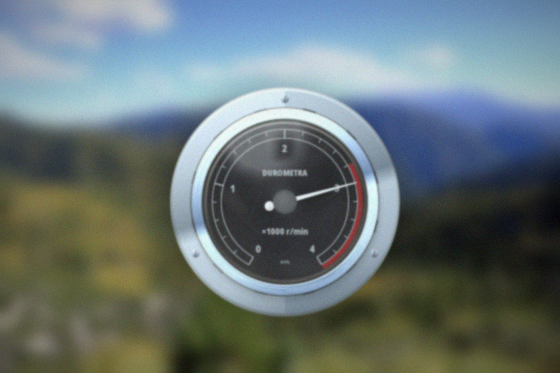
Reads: 3000 (rpm)
